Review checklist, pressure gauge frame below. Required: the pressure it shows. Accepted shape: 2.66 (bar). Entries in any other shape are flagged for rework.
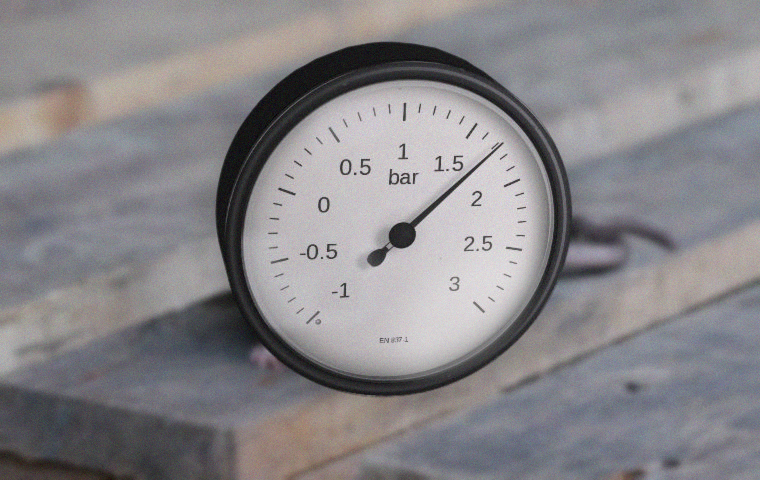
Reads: 1.7 (bar)
